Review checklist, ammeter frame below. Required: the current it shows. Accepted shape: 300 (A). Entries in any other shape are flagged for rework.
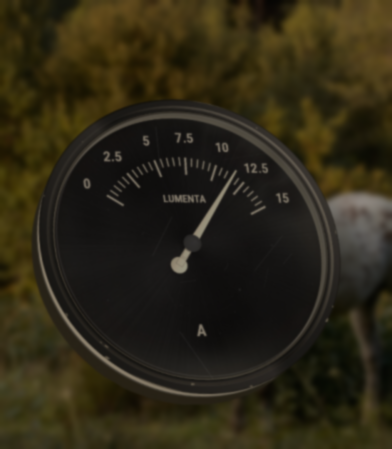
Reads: 11.5 (A)
